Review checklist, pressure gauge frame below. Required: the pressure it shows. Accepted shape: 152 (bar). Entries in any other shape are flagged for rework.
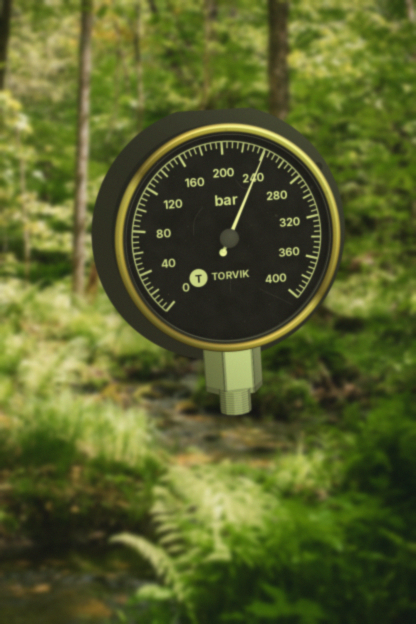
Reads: 240 (bar)
